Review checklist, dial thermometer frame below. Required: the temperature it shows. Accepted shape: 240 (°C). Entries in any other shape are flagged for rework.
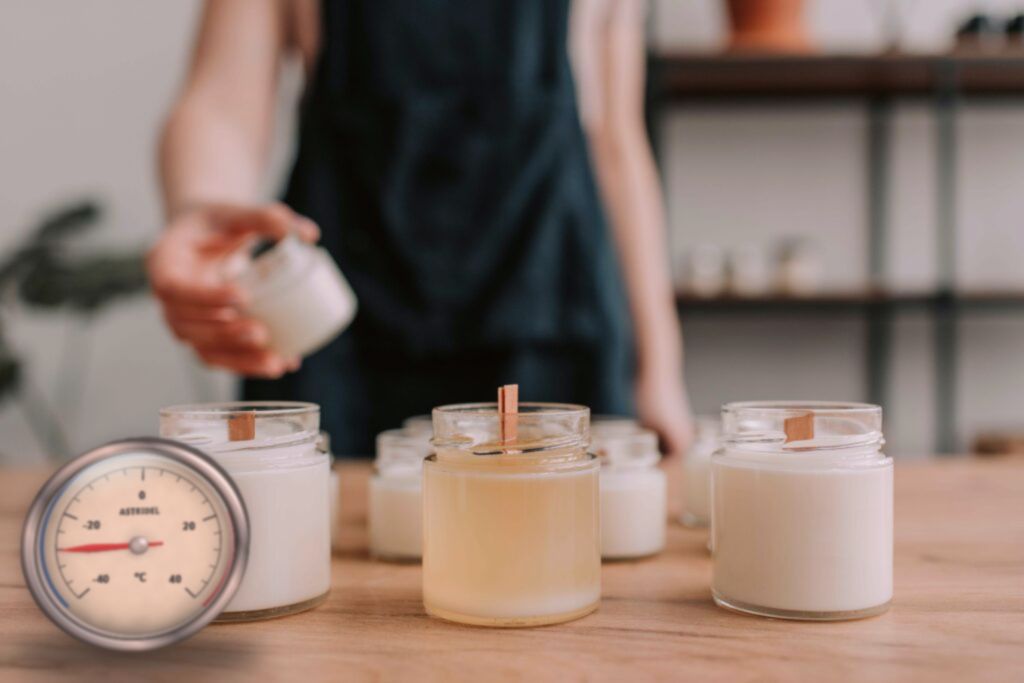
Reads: -28 (°C)
